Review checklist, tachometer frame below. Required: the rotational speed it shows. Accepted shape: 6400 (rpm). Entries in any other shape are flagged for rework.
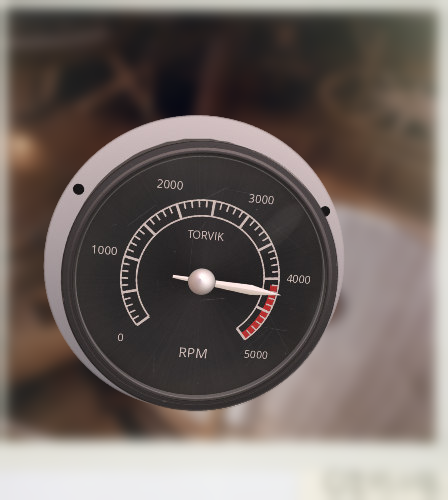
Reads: 4200 (rpm)
